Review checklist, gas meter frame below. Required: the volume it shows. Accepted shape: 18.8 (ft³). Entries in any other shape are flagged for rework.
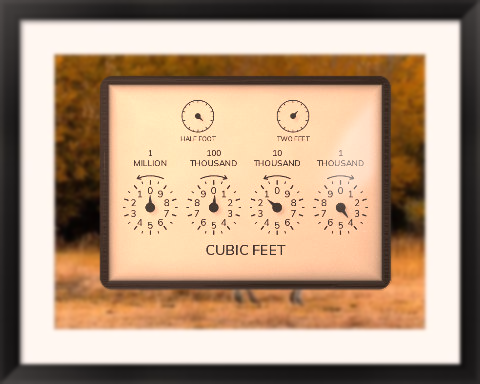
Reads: 1400 (ft³)
